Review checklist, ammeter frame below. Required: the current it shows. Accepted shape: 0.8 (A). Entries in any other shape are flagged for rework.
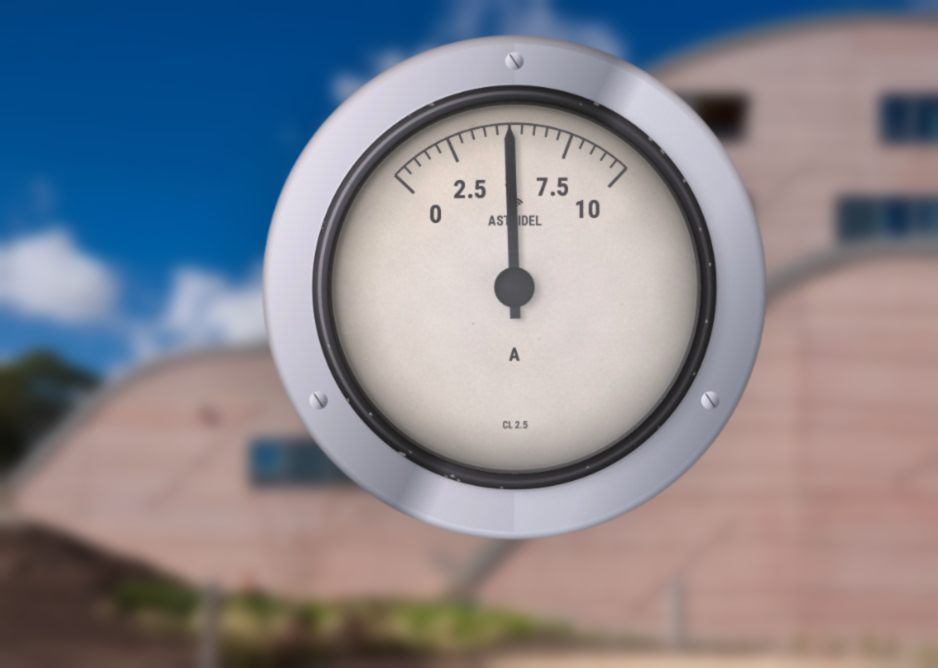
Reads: 5 (A)
